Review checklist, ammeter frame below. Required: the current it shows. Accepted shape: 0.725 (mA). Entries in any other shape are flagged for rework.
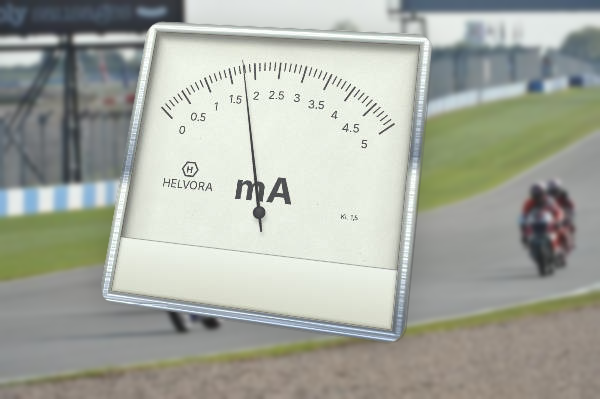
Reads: 1.8 (mA)
